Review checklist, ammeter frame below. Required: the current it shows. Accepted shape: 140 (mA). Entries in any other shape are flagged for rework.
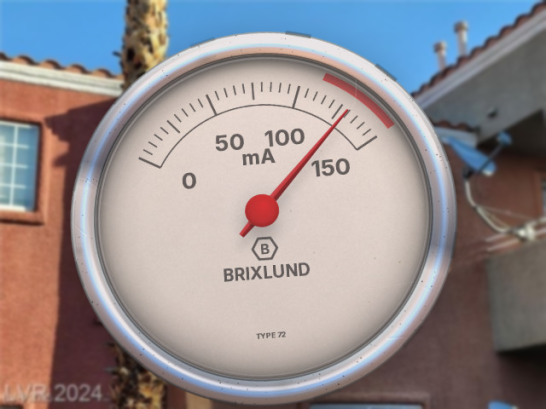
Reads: 130 (mA)
